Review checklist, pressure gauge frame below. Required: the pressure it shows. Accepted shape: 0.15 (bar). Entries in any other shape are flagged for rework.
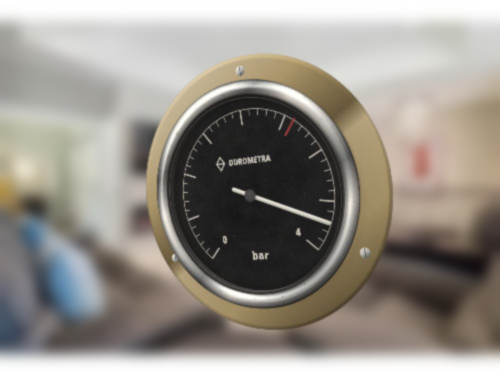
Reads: 3.7 (bar)
